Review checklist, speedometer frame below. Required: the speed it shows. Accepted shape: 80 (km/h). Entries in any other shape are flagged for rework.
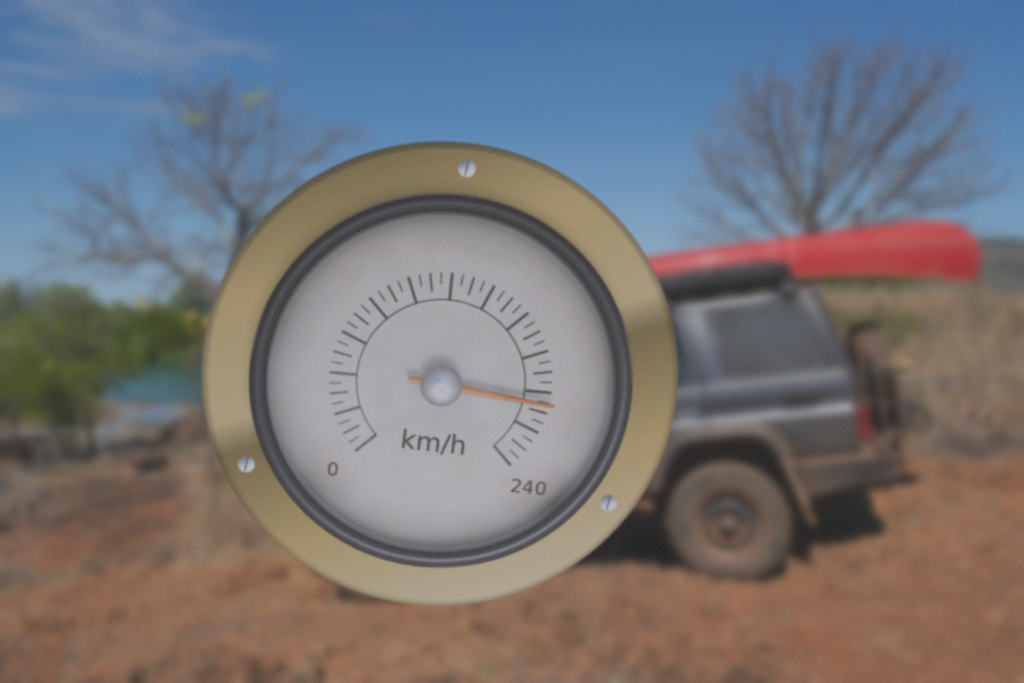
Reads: 205 (km/h)
